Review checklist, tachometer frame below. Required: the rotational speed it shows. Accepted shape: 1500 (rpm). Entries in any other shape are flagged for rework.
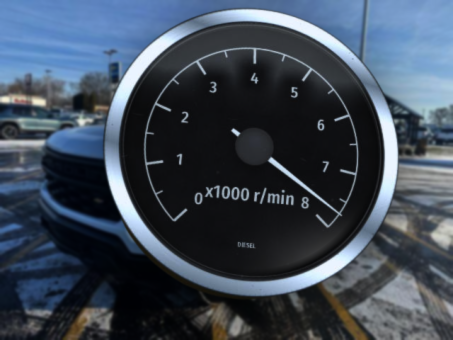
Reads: 7750 (rpm)
